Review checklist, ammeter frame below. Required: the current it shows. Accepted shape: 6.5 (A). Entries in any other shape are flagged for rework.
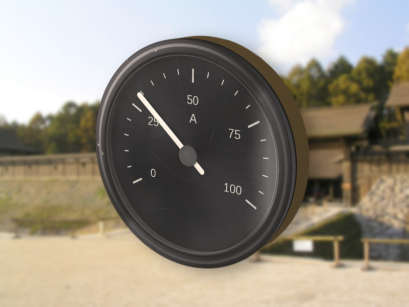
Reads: 30 (A)
